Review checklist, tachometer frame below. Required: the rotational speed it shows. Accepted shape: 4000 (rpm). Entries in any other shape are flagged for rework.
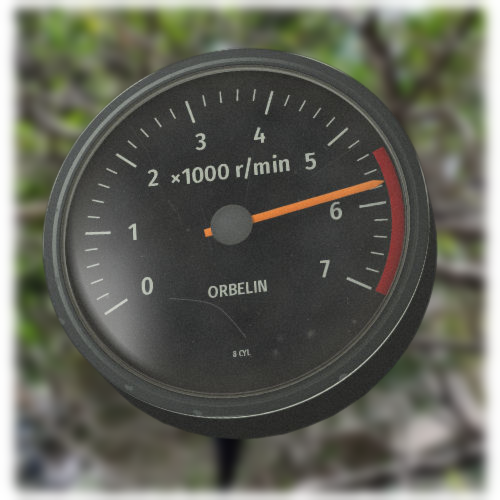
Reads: 5800 (rpm)
